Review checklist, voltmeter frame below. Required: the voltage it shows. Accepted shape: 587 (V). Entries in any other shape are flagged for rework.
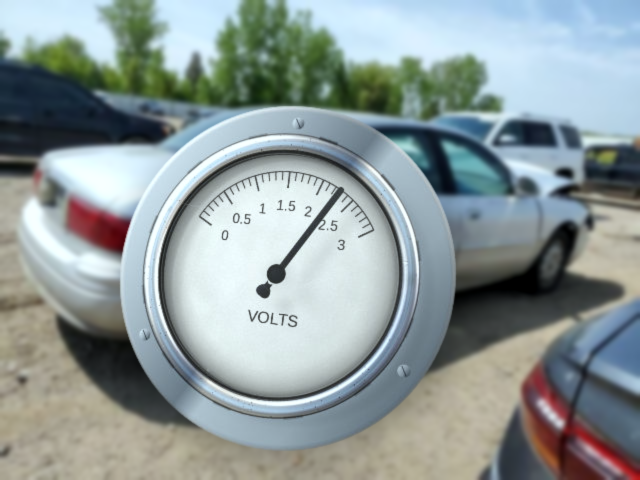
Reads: 2.3 (V)
